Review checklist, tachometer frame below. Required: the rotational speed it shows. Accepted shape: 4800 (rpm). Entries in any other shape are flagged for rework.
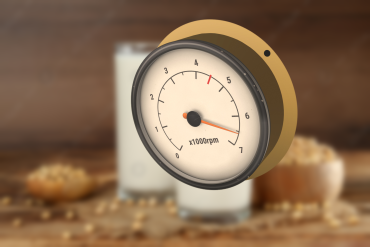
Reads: 6500 (rpm)
